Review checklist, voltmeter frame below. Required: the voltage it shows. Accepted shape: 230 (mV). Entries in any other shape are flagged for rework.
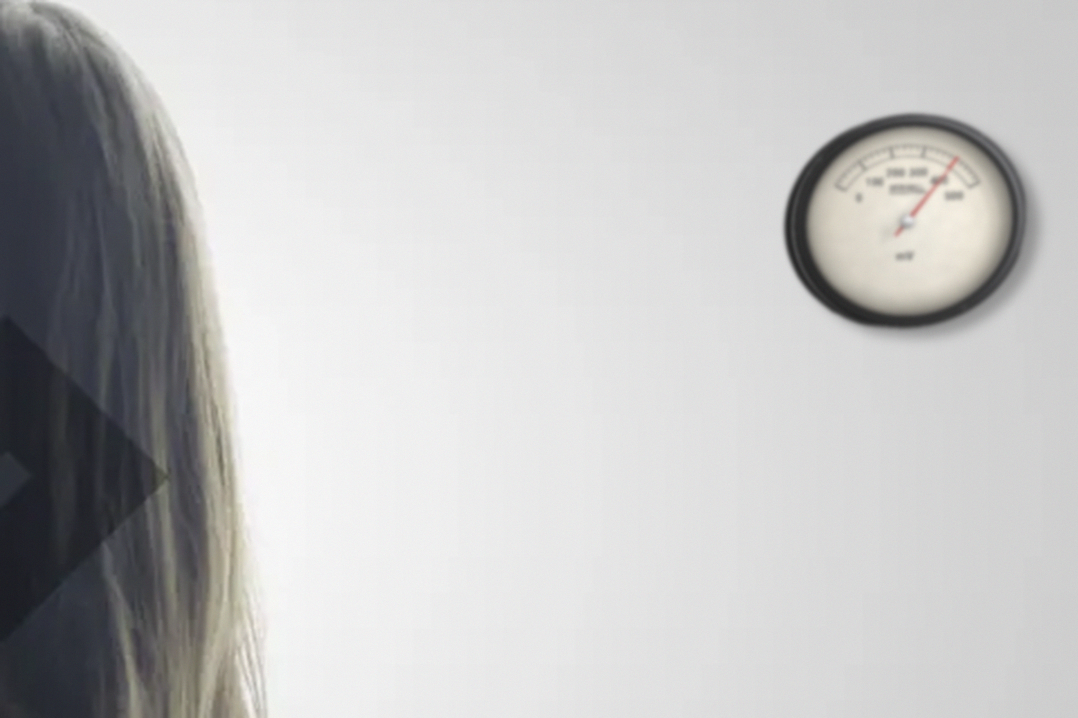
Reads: 400 (mV)
